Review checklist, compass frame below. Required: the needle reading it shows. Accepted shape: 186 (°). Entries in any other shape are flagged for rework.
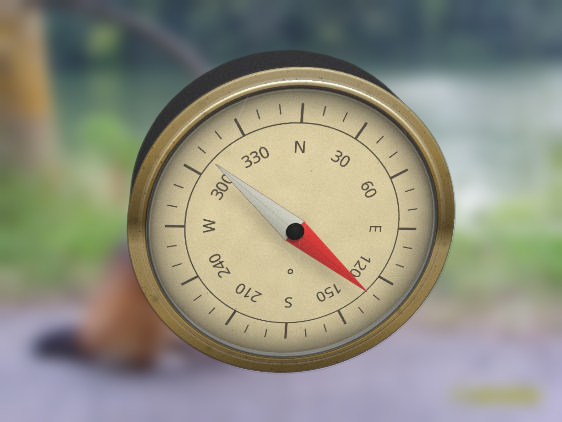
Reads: 130 (°)
